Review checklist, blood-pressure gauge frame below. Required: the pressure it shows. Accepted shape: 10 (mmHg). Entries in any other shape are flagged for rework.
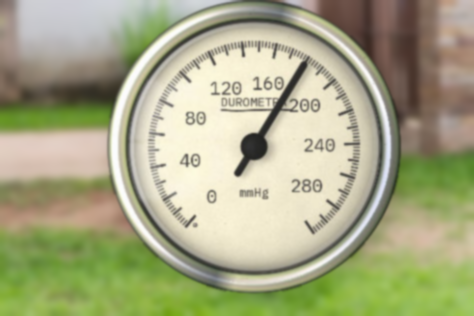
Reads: 180 (mmHg)
